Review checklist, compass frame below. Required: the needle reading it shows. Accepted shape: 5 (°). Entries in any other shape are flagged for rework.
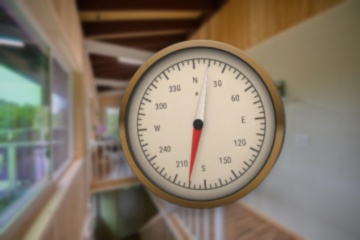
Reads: 195 (°)
